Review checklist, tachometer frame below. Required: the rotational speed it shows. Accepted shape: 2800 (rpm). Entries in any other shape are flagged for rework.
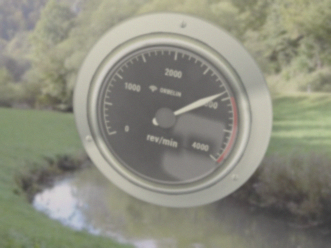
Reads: 2900 (rpm)
